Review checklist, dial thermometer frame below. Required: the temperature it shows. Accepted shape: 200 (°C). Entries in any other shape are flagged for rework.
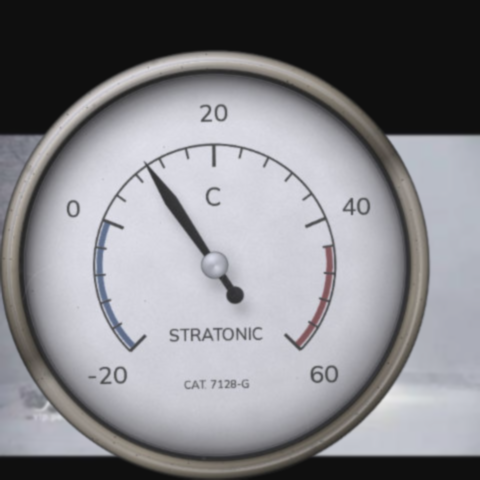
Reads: 10 (°C)
